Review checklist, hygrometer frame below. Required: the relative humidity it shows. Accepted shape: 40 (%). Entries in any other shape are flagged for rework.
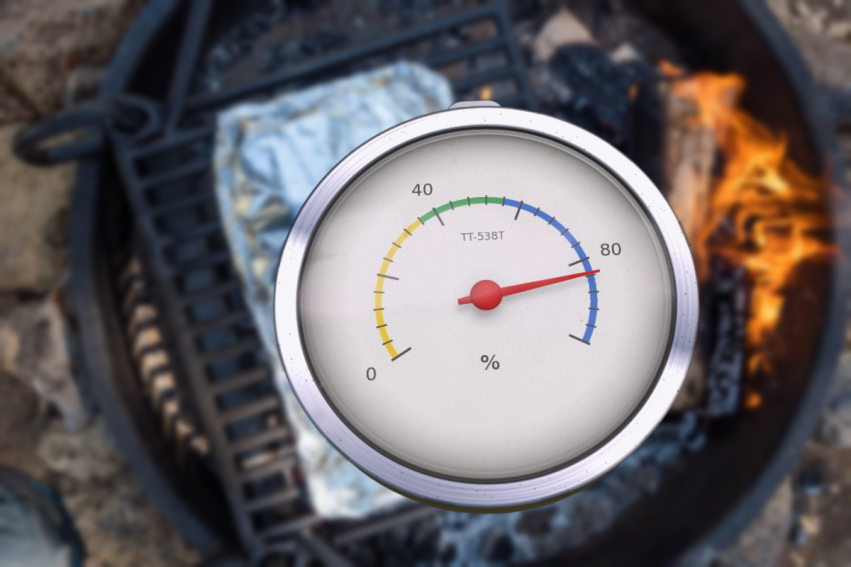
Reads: 84 (%)
